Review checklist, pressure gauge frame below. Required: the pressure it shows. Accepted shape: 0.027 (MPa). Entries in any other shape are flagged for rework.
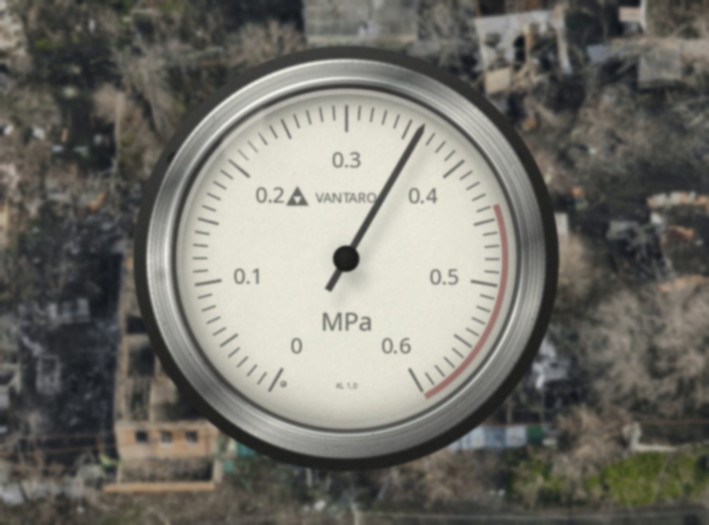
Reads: 0.36 (MPa)
